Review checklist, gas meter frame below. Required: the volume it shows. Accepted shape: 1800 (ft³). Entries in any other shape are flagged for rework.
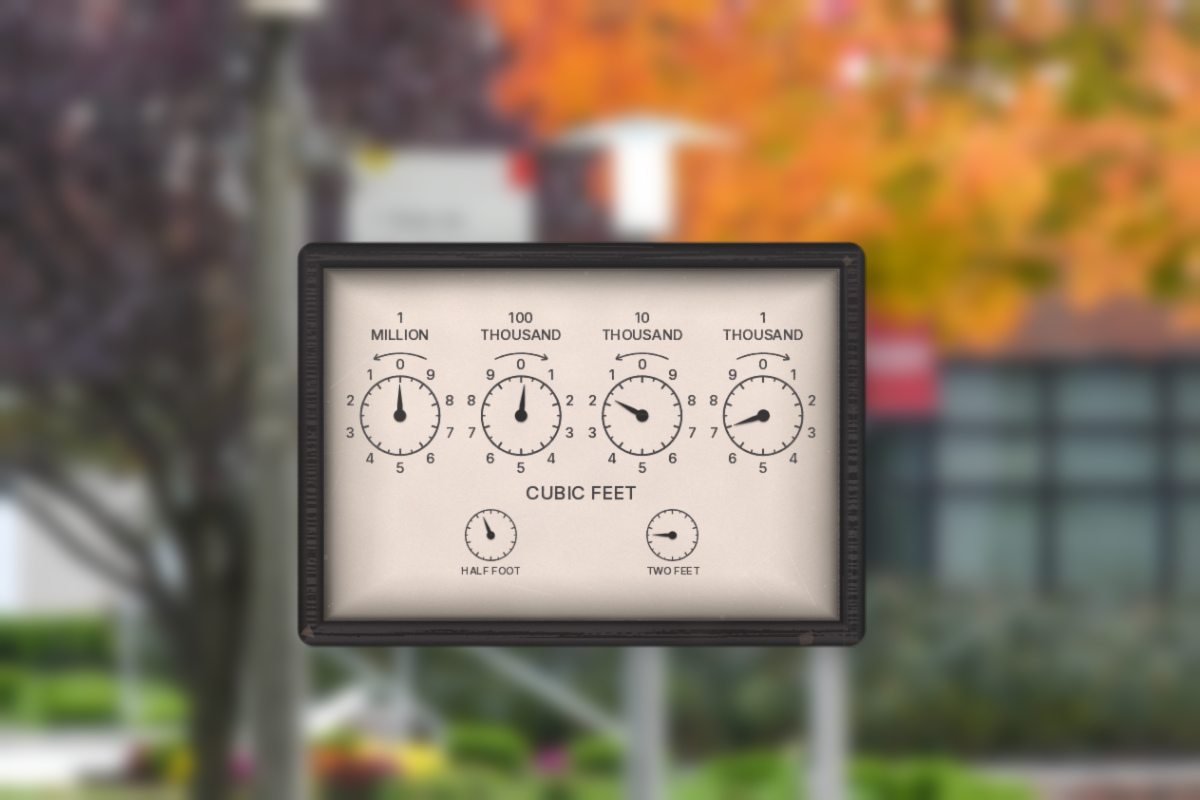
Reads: 1700 (ft³)
